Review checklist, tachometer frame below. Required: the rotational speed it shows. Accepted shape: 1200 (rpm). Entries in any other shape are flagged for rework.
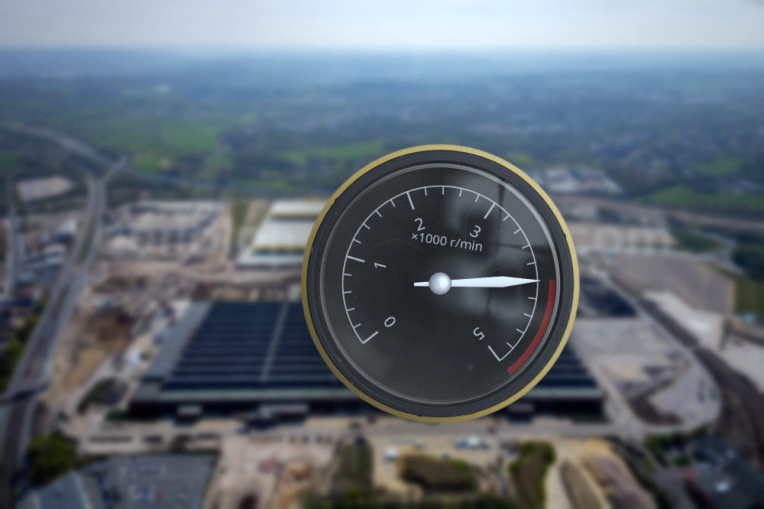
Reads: 4000 (rpm)
